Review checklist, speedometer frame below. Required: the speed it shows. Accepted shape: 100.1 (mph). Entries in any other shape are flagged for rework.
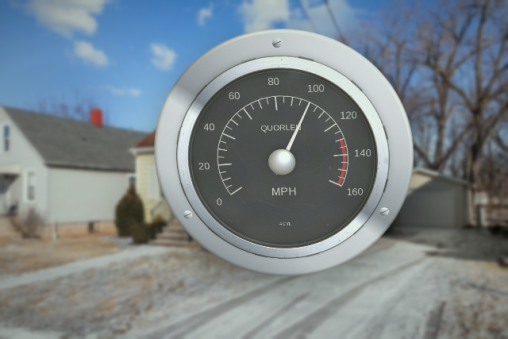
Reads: 100 (mph)
